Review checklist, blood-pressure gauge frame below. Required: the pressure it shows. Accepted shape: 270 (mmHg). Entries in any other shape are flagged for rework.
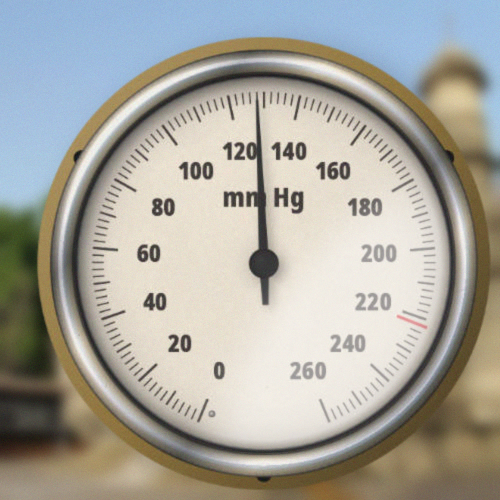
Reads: 128 (mmHg)
